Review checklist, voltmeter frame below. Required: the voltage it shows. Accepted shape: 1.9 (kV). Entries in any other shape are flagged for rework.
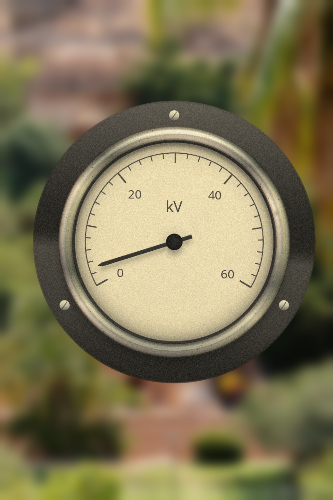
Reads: 3 (kV)
